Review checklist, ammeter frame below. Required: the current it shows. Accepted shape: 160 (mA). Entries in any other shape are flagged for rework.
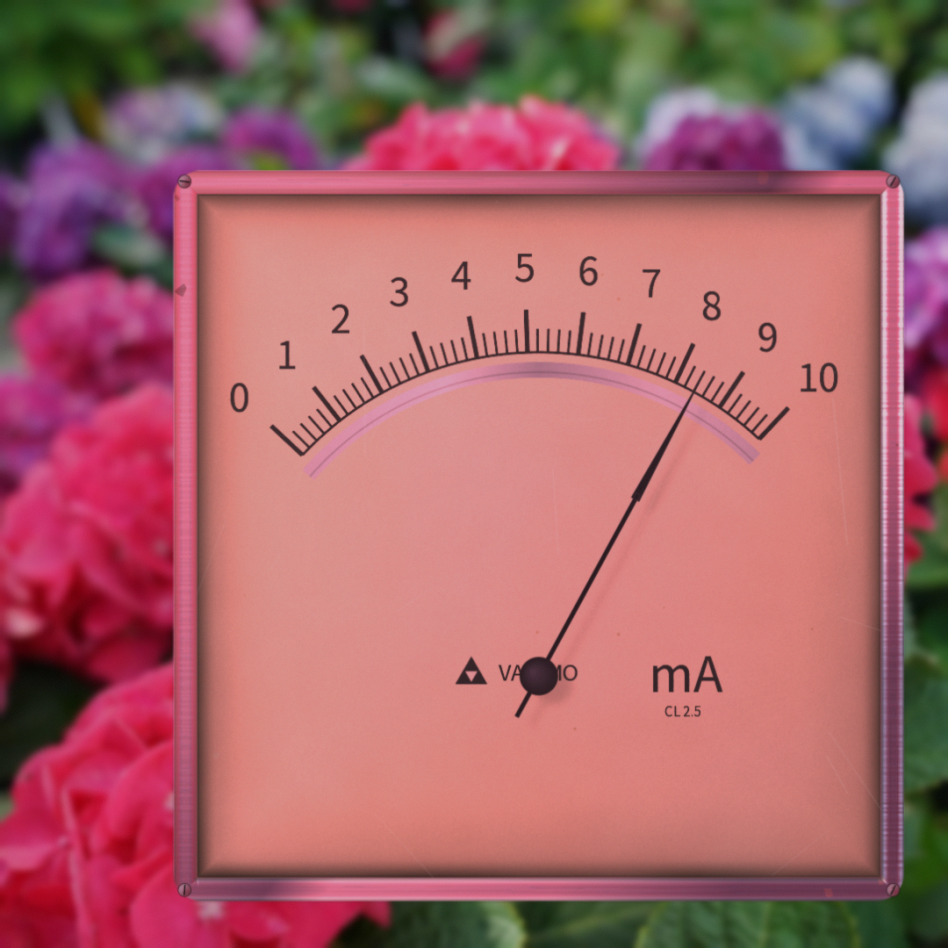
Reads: 8.4 (mA)
